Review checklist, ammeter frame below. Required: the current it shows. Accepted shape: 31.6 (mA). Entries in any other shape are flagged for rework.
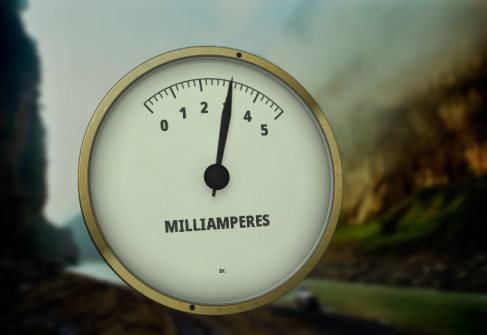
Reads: 3 (mA)
